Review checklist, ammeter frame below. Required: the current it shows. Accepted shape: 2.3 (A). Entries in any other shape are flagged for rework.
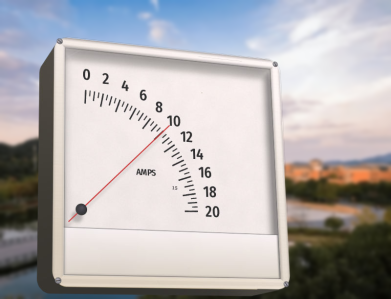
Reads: 10 (A)
